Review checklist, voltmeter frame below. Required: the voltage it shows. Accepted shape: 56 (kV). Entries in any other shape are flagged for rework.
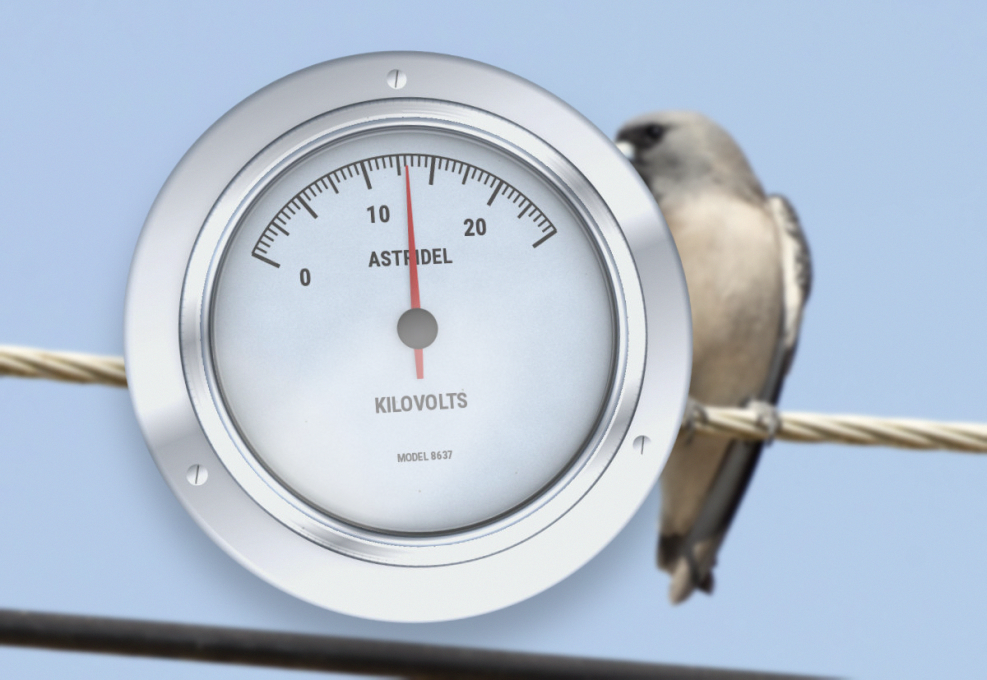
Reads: 13 (kV)
